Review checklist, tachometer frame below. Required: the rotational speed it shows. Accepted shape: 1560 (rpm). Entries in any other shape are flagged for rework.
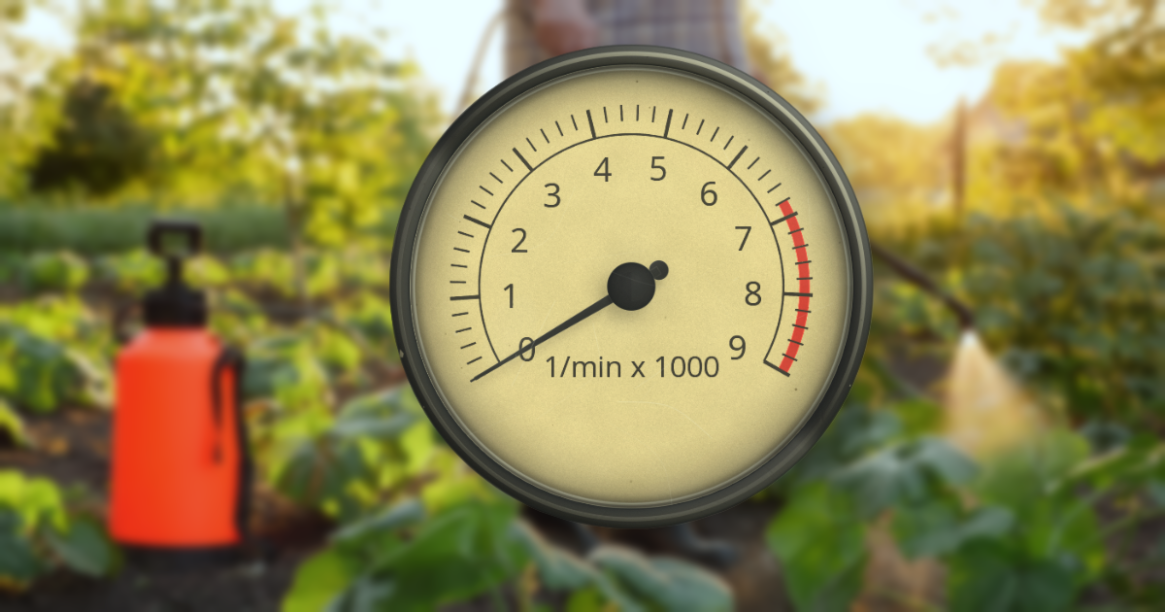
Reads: 0 (rpm)
